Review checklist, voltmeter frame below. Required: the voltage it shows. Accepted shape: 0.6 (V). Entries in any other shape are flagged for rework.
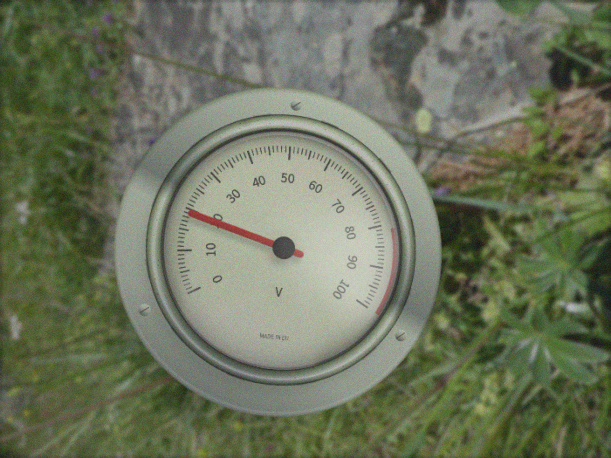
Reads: 19 (V)
